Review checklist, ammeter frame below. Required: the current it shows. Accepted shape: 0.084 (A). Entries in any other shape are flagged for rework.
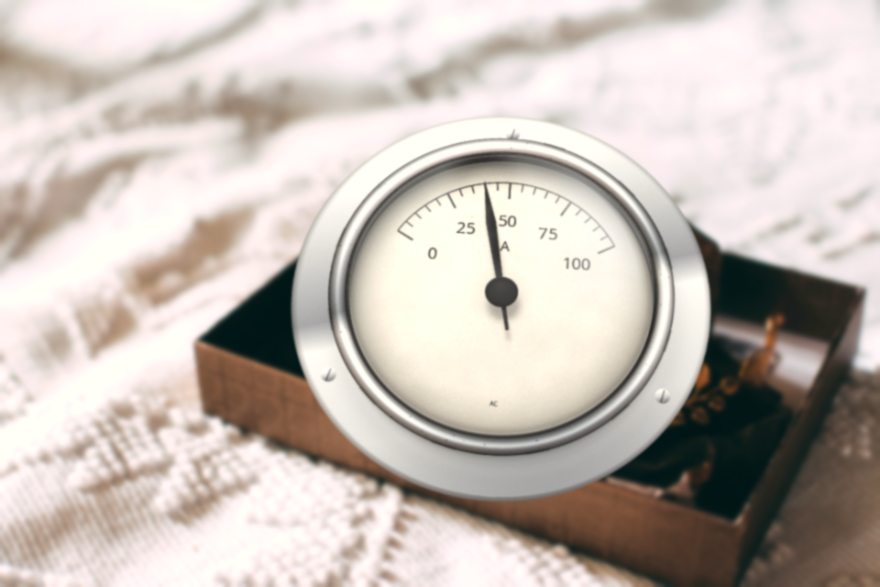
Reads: 40 (A)
